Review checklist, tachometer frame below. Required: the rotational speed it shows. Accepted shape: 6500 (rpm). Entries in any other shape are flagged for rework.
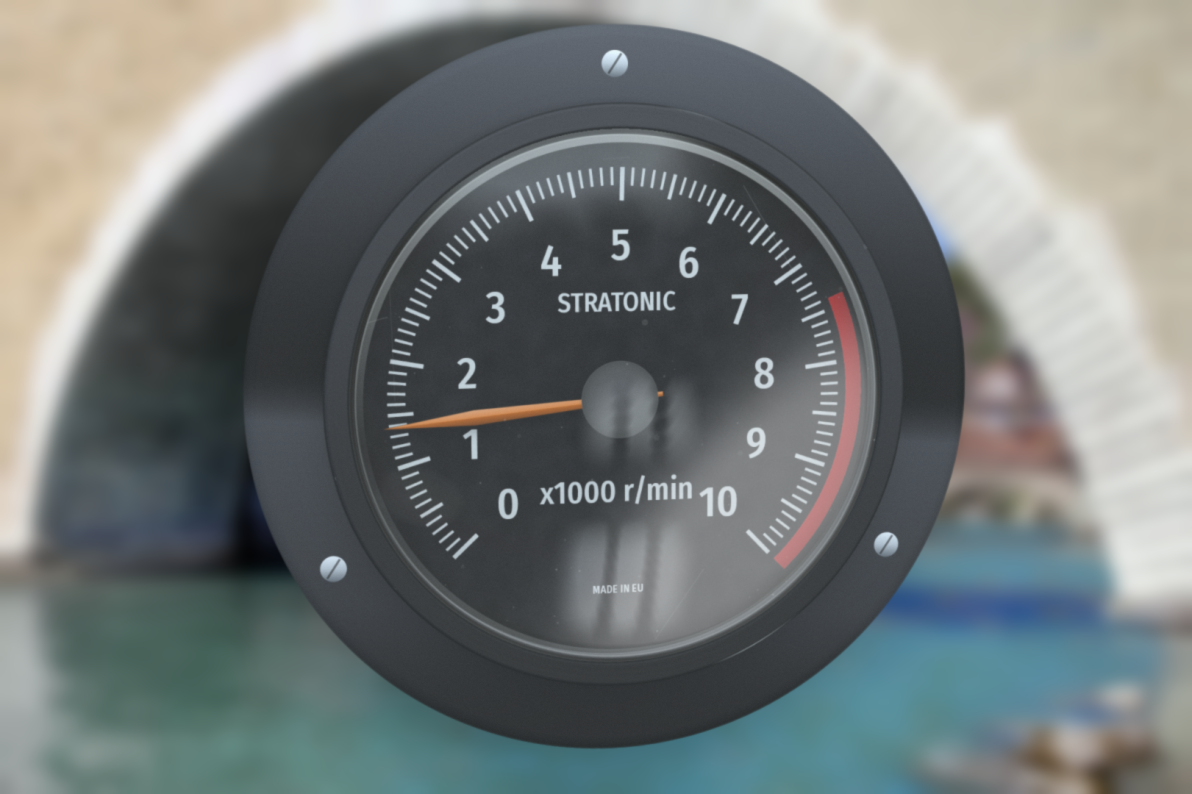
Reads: 1400 (rpm)
